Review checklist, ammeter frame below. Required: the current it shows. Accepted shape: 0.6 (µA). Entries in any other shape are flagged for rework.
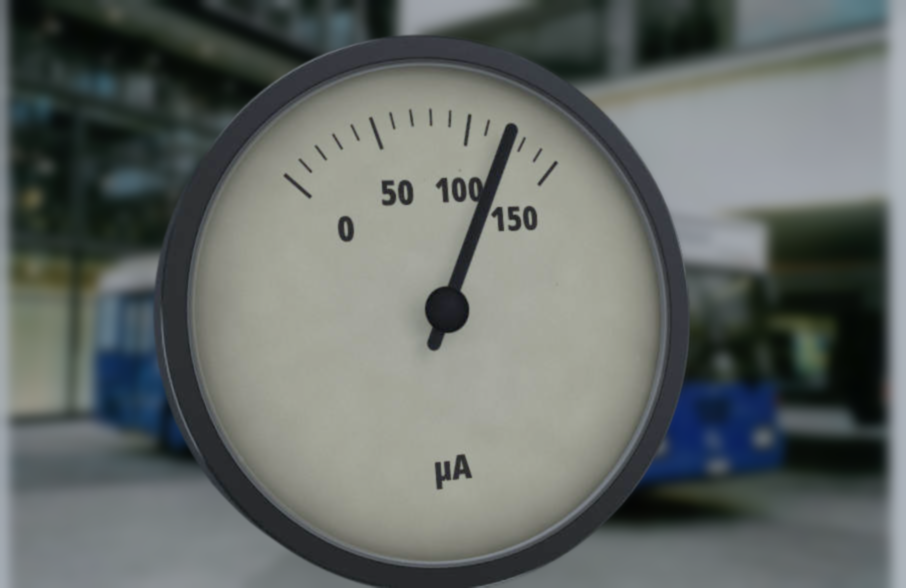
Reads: 120 (µA)
